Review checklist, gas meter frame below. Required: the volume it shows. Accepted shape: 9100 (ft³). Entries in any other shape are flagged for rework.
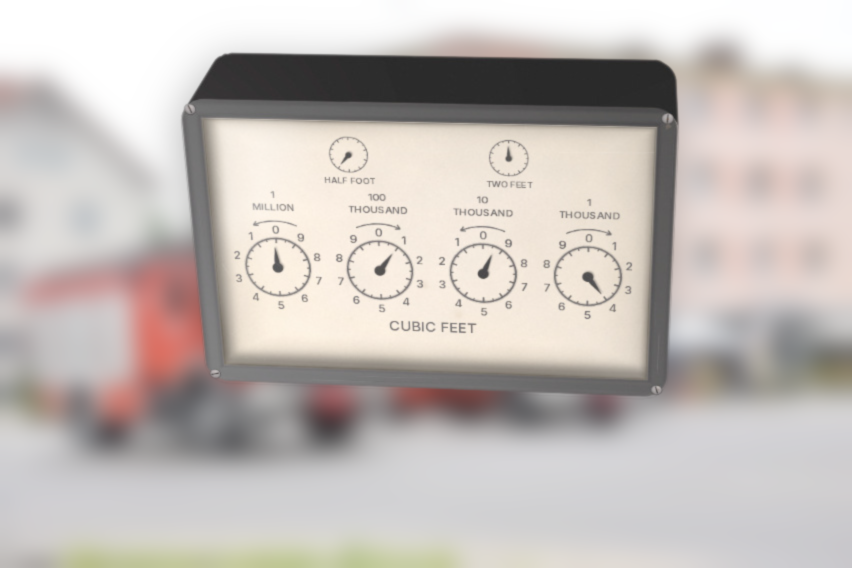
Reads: 9400 (ft³)
